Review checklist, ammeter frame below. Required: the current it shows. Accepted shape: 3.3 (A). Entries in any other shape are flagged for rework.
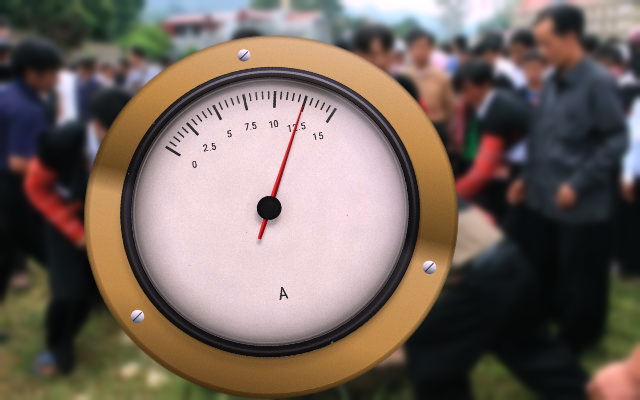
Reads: 12.5 (A)
